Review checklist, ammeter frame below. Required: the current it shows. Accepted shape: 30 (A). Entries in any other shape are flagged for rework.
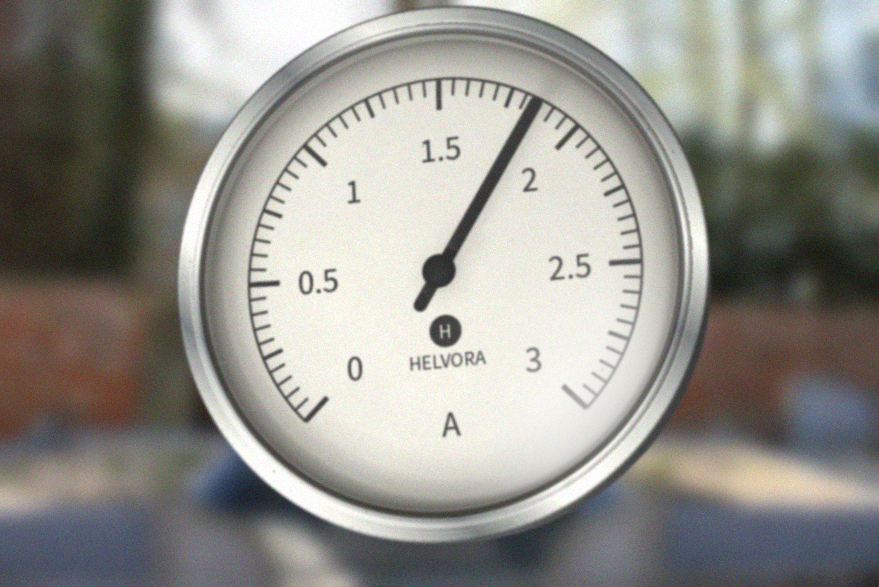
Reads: 1.85 (A)
